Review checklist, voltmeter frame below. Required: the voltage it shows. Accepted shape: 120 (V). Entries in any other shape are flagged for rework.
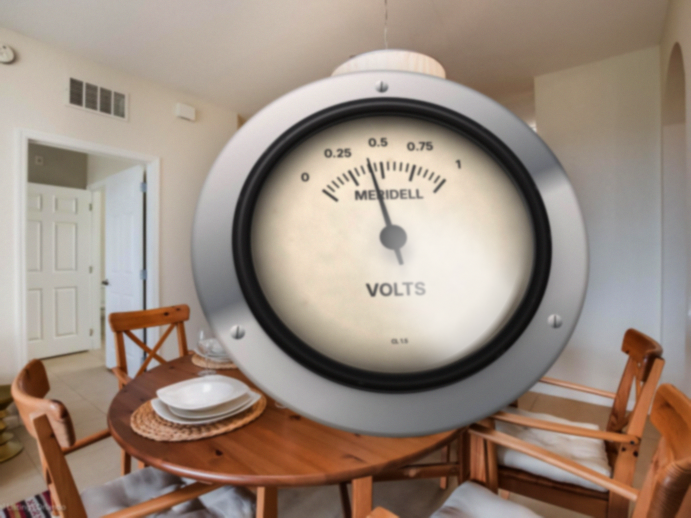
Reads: 0.4 (V)
